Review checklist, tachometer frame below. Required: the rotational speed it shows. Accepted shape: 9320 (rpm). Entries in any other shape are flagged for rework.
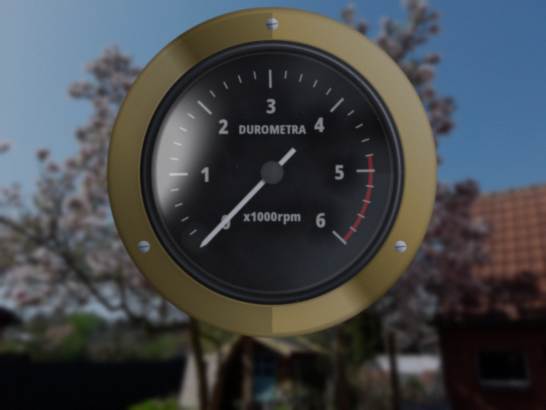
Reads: 0 (rpm)
